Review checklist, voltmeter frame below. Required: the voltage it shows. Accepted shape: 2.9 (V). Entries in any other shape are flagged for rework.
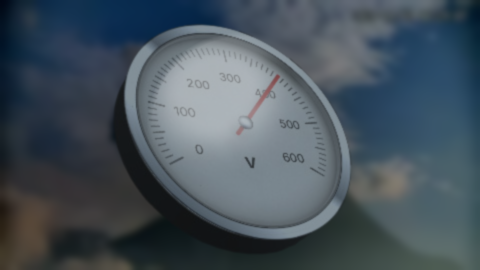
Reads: 400 (V)
